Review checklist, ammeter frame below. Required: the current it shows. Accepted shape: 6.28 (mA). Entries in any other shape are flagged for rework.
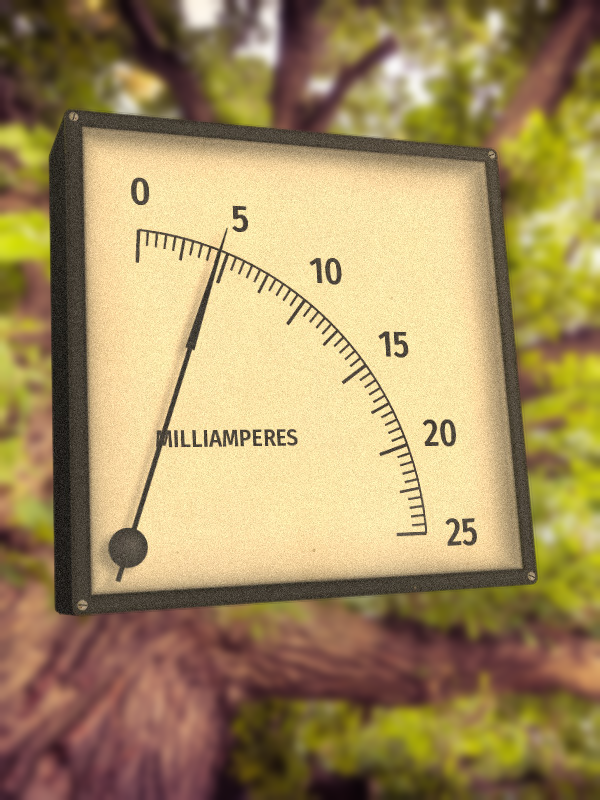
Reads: 4.5 (mA)
